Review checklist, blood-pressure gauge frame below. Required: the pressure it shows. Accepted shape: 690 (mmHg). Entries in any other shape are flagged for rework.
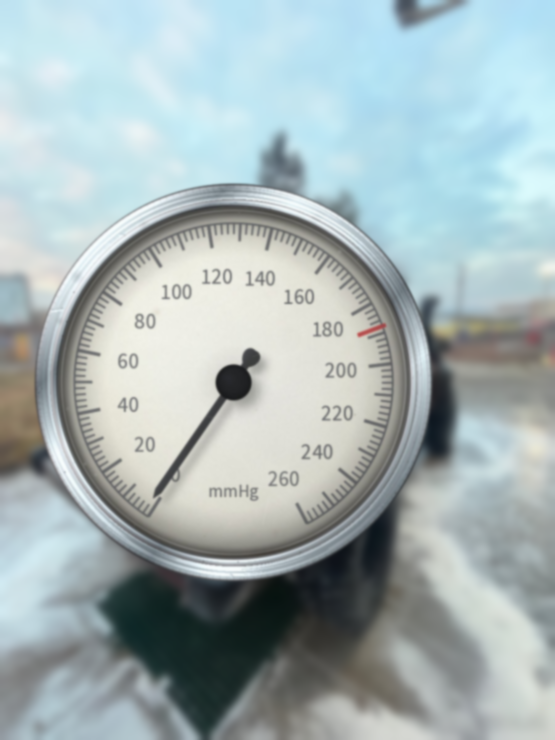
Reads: 2 (mmHg)
